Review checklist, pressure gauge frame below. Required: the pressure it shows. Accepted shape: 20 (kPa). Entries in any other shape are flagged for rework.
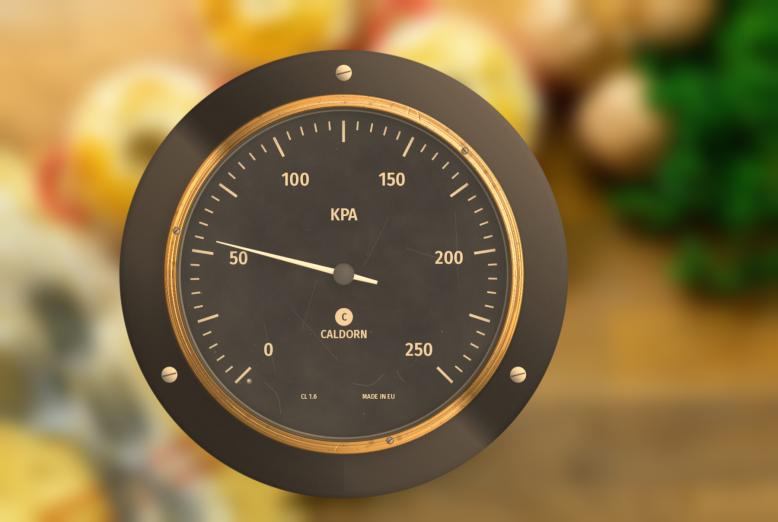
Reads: 55 (kPa)
